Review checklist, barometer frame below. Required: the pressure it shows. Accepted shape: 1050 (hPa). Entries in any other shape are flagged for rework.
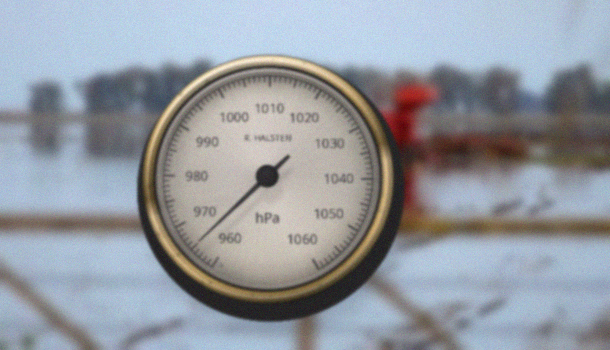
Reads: 965 (hPa)
